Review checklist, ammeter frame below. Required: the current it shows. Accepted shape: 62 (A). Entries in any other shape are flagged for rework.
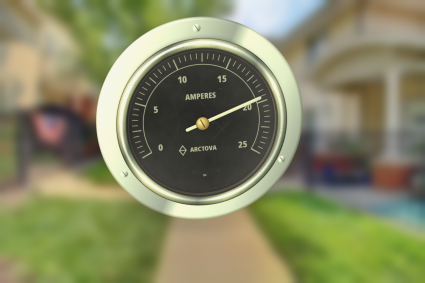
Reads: 19.5 (A)
